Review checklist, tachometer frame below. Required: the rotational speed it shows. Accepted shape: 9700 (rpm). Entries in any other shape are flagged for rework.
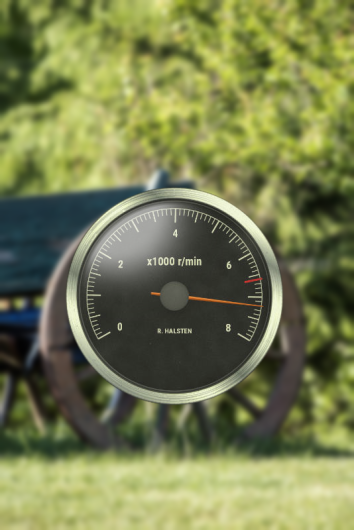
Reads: 7200 (rpm)
